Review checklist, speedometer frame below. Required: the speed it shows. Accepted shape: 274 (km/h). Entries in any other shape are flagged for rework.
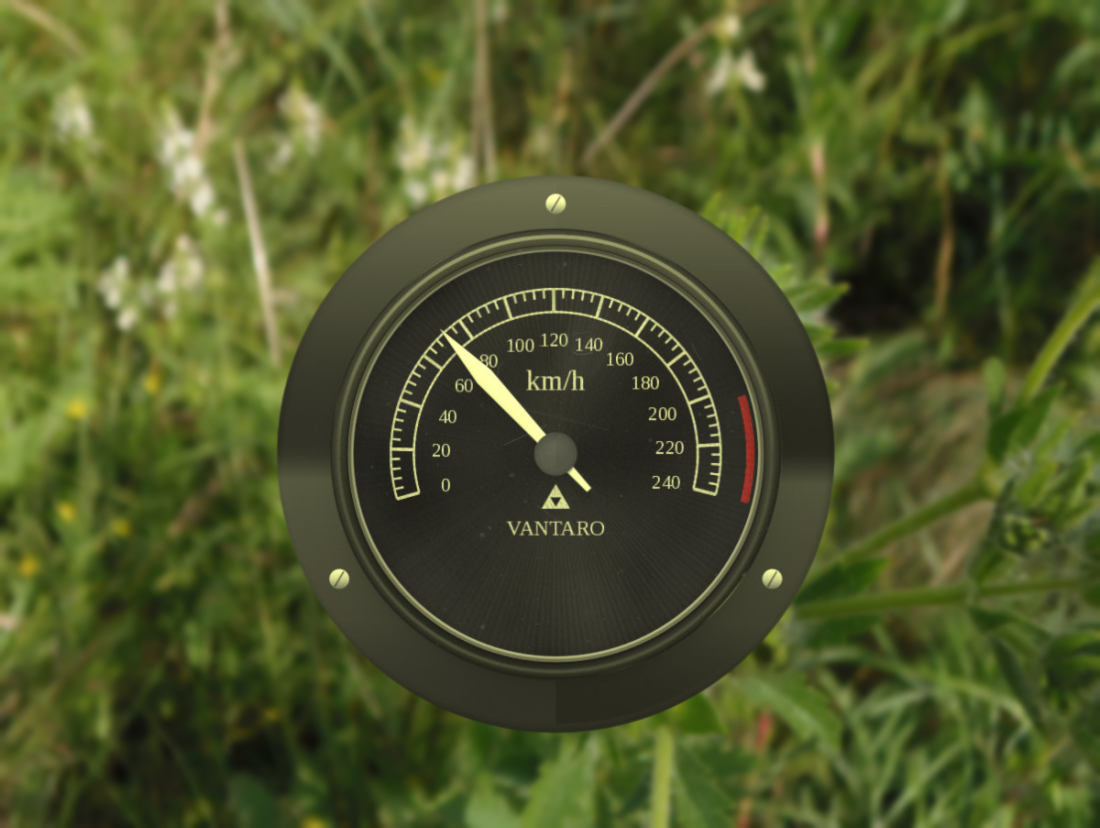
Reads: 72 (km/h)
